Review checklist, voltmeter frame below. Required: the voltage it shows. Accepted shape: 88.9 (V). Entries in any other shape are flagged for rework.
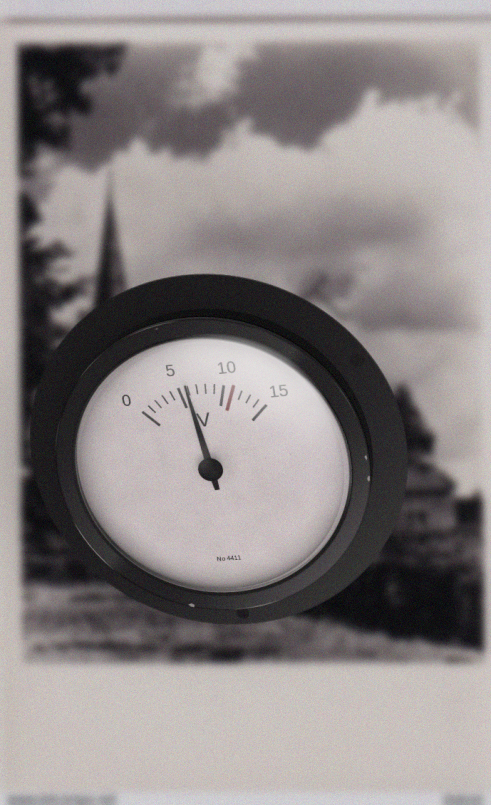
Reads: 6 (V)
